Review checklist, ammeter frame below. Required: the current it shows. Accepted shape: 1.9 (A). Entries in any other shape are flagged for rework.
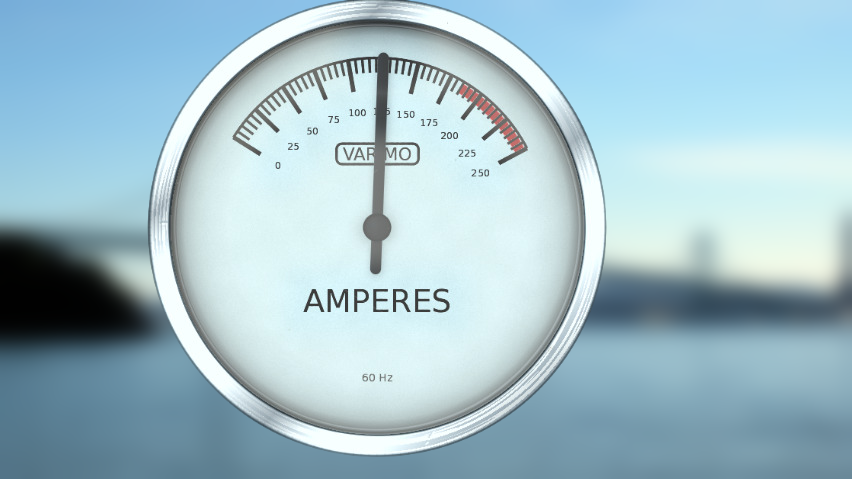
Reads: 125 (A)
